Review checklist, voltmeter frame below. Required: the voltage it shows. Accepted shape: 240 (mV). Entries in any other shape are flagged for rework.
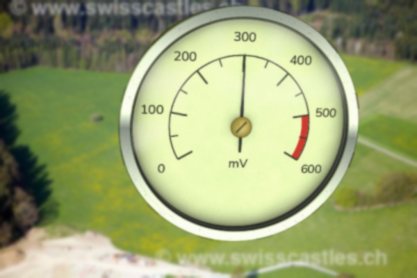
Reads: 300 (mV)
